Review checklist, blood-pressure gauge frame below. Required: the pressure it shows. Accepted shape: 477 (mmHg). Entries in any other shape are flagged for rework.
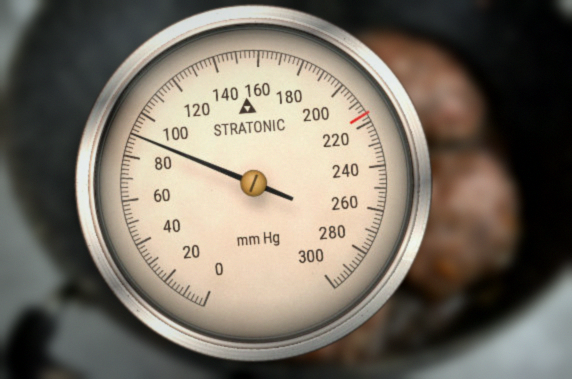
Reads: 90 (mmHg)
